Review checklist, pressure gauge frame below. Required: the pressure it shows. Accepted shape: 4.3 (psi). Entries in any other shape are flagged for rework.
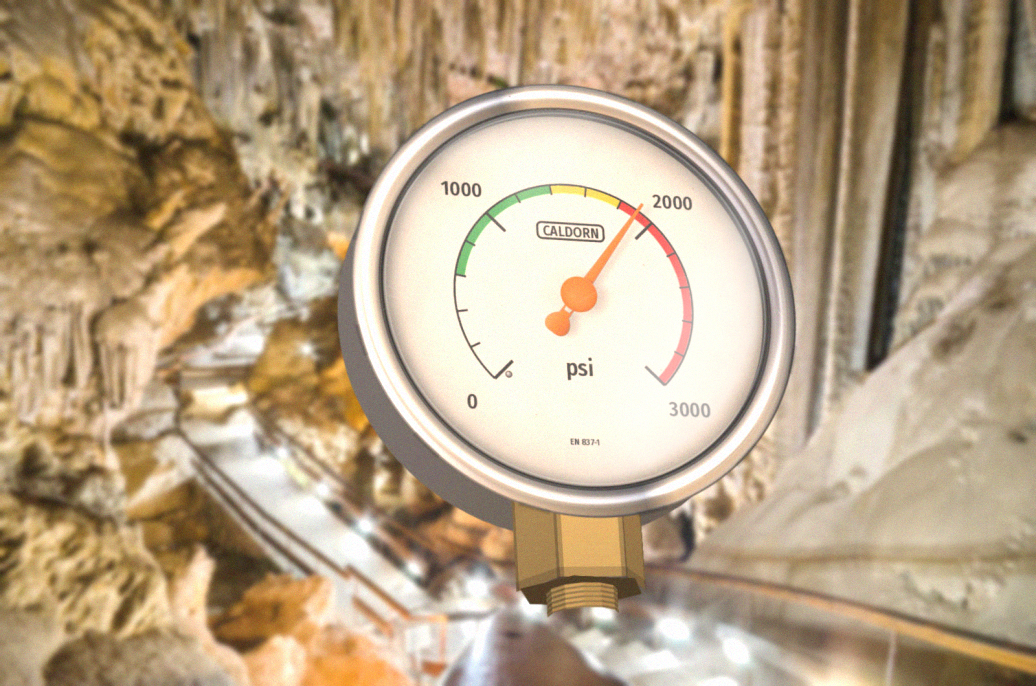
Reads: 1900 (psi)
